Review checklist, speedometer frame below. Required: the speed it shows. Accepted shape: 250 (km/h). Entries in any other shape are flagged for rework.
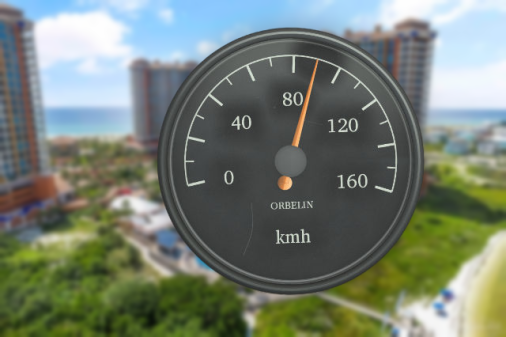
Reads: 90 (km/h)
